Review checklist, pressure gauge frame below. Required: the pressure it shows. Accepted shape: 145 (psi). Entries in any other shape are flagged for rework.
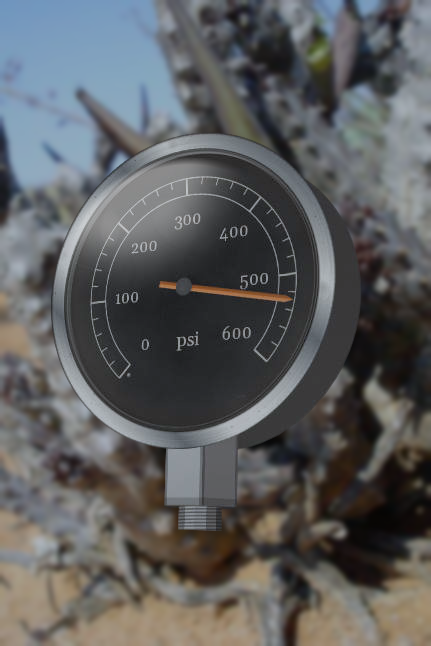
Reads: 530 (psi)
